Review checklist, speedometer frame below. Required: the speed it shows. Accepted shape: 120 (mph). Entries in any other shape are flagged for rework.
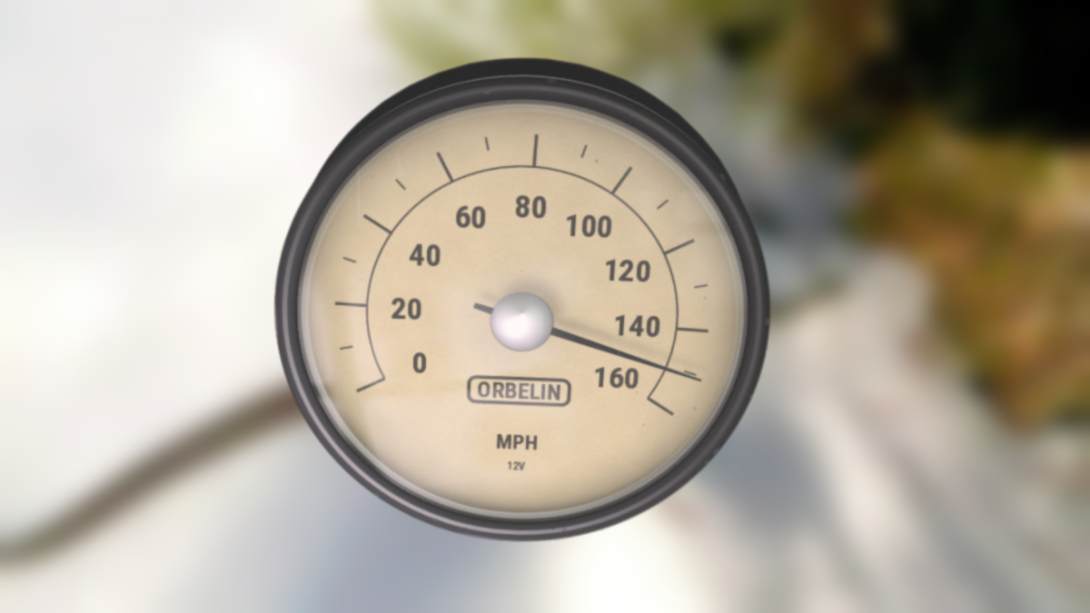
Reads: 150 (mph)
